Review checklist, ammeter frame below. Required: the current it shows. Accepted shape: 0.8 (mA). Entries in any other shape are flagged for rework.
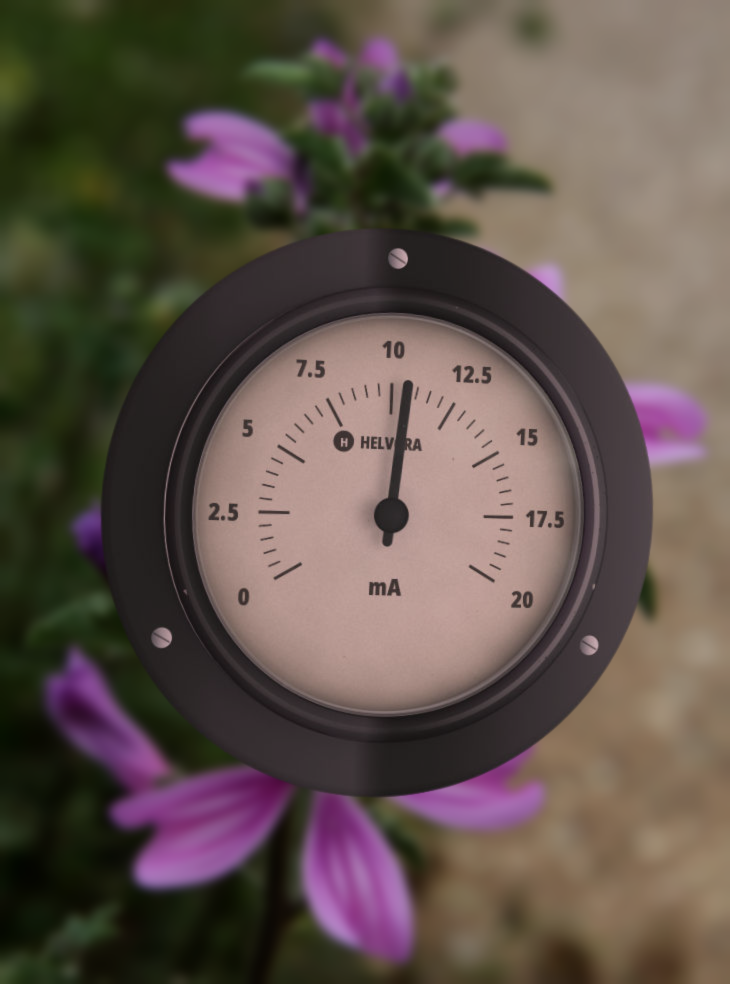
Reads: 10.5 (mA)
